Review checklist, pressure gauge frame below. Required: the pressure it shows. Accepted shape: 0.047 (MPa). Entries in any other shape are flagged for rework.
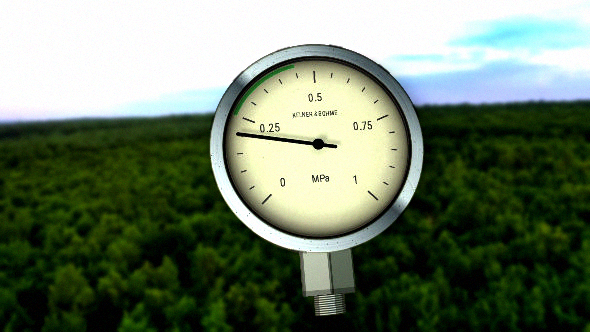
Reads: 0.2 (MPa)
